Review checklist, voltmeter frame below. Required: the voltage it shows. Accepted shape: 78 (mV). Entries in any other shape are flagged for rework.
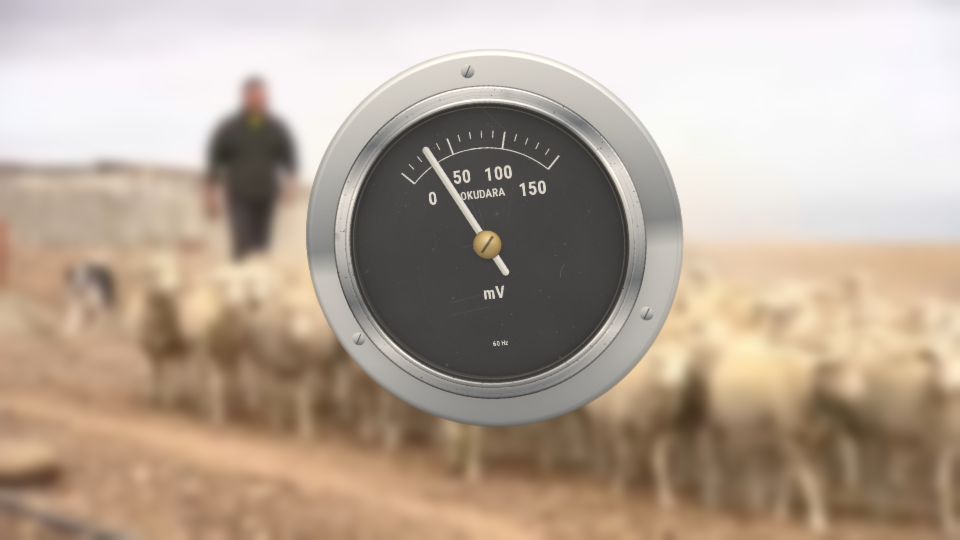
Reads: 30 (mV)
